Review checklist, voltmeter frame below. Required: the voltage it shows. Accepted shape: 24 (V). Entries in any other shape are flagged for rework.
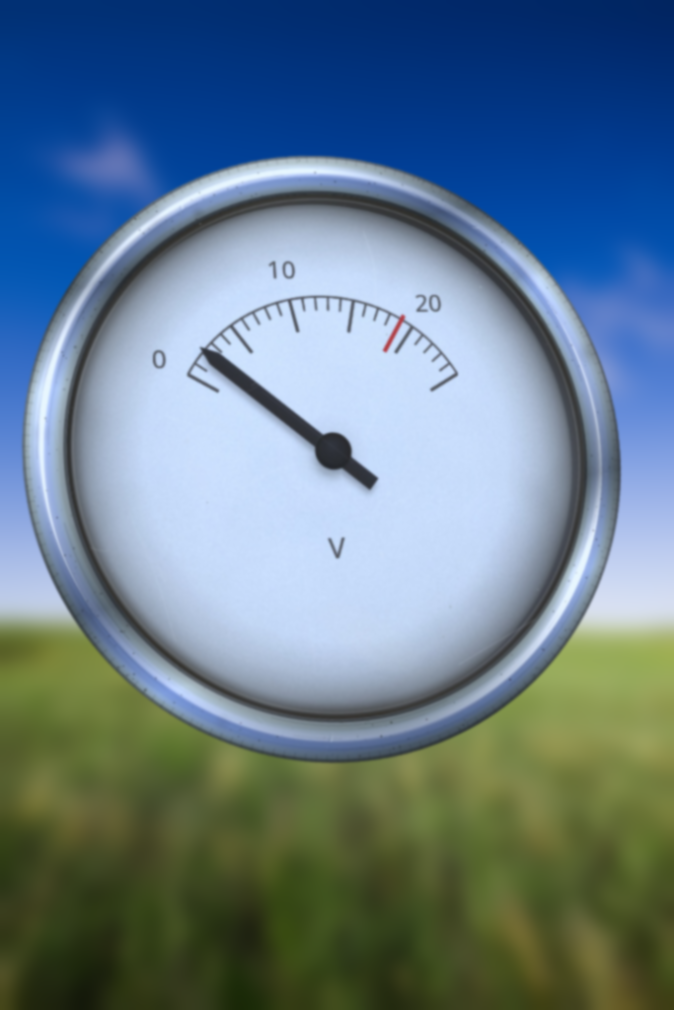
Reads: 2 (V)
